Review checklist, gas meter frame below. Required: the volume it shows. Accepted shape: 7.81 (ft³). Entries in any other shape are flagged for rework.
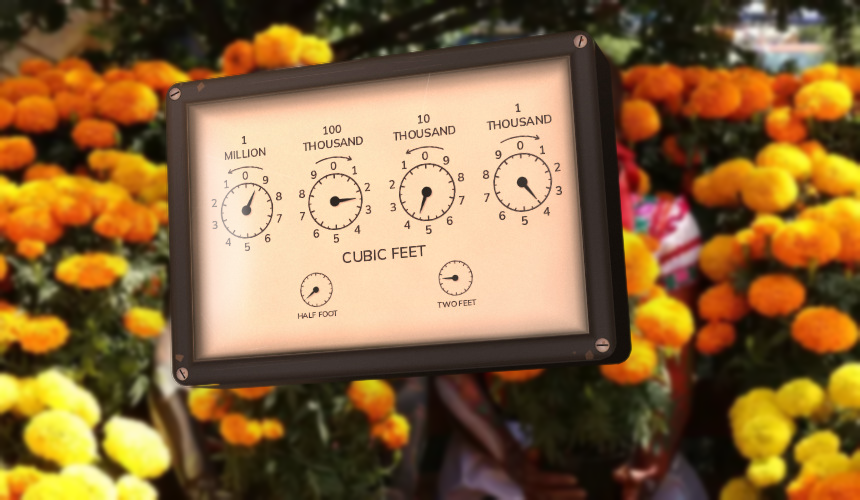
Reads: 924400 (ft³)
